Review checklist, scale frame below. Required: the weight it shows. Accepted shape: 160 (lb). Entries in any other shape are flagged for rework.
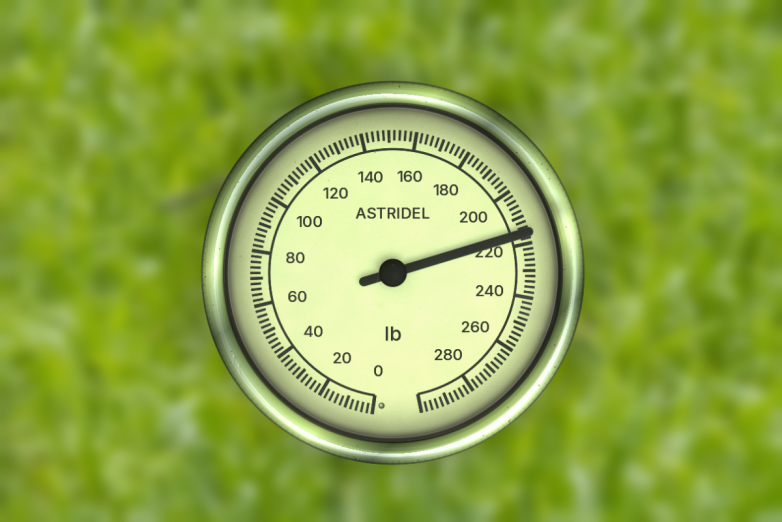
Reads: 216 (lb)
